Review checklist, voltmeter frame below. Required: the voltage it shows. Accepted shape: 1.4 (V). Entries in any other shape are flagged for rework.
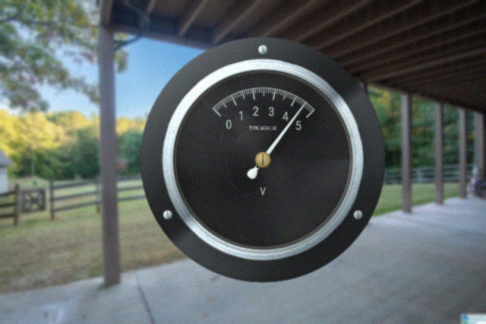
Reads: 4.5 (V)
